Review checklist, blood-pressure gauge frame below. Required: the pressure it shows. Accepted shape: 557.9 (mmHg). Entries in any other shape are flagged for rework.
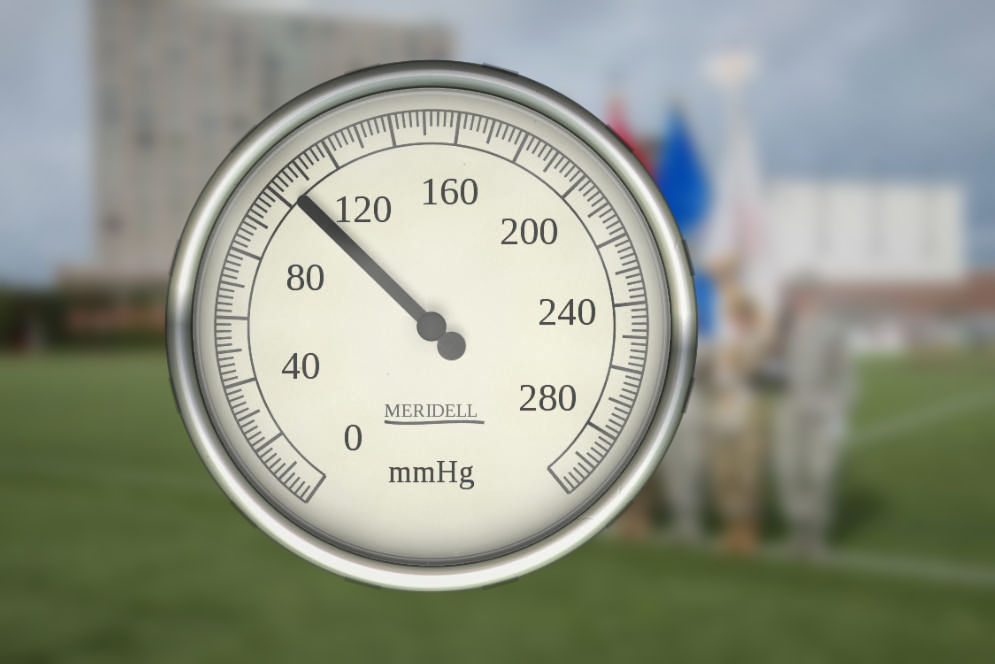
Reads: 104 (mmHg)
